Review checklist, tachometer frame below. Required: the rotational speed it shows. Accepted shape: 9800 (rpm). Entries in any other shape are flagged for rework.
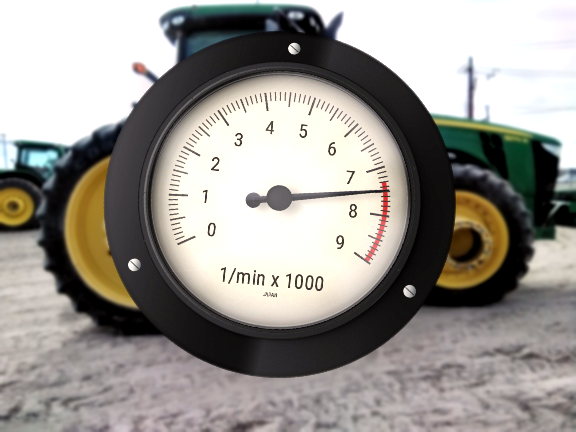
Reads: 7500 (rpm)
